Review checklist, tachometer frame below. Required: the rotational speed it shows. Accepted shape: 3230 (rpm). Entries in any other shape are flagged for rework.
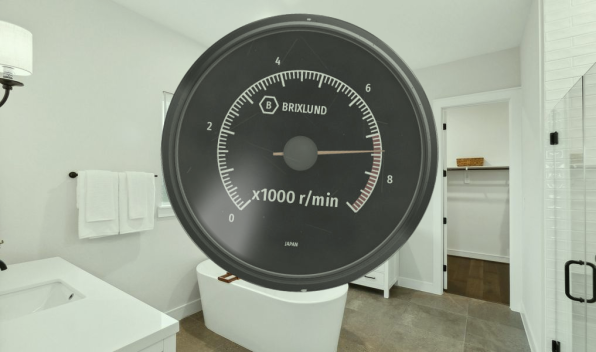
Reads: 7400 (rpm)
